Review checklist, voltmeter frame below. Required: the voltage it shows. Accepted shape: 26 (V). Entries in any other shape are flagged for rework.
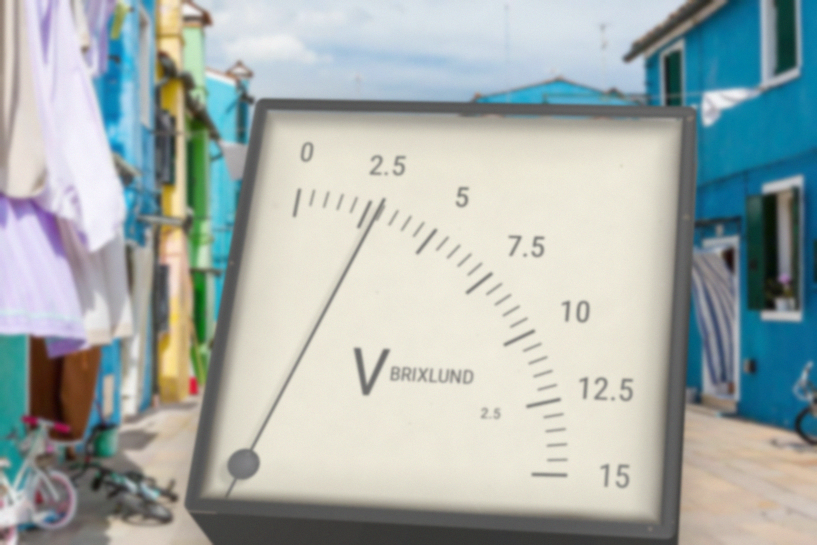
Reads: 3 (V)
